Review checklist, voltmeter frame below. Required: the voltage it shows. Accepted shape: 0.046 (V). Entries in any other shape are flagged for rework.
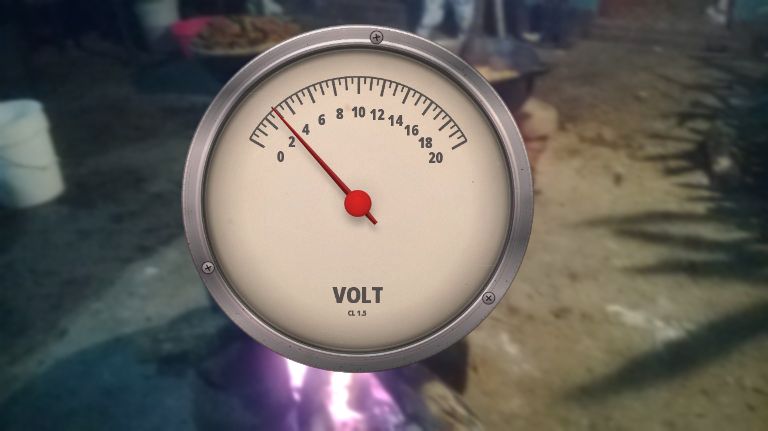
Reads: 3 (V)
